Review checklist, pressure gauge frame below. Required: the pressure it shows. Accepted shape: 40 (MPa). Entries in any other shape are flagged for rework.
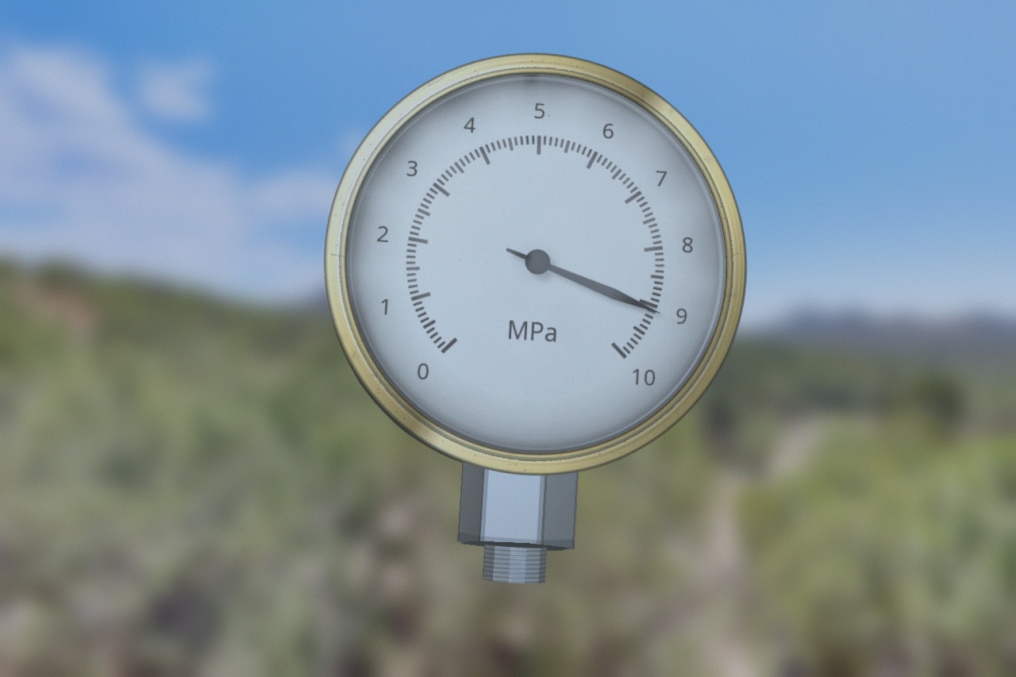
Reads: 9.1 (MPa)
